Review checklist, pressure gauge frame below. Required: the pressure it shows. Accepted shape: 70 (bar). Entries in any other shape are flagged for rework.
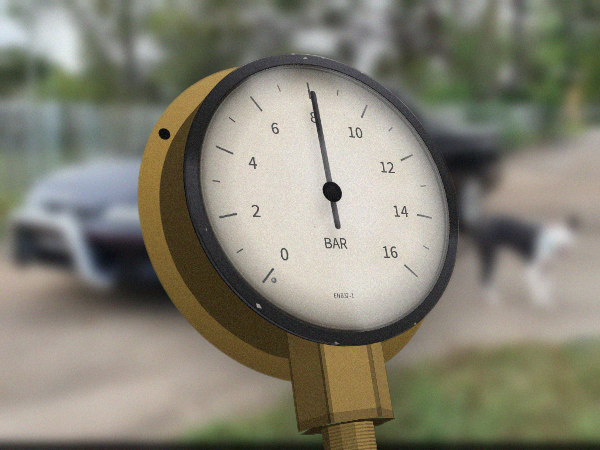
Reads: 8 (bar)
